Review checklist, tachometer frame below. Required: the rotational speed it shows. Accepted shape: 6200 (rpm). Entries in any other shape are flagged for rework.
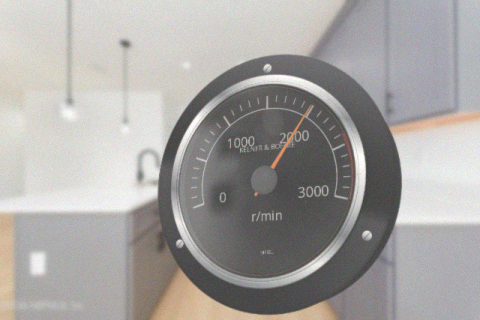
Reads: 2000 (rpm)
